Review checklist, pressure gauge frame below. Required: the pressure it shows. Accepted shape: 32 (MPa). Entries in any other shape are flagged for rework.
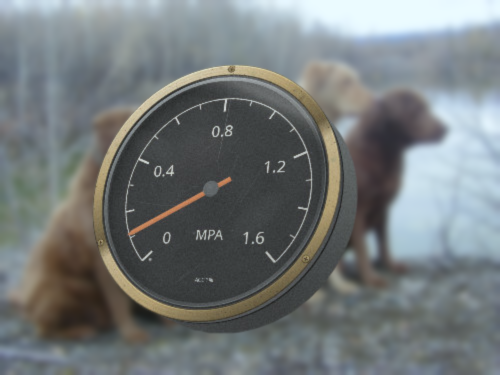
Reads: 0.1 (MPa)
